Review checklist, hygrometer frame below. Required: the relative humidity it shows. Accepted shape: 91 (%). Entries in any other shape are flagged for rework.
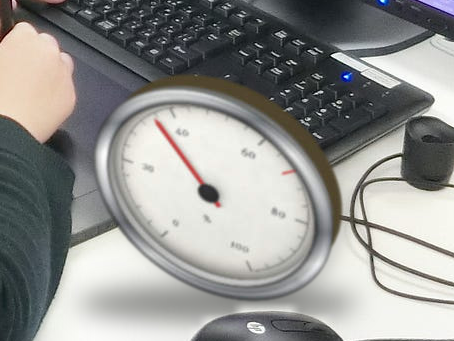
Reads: 36 (%)
